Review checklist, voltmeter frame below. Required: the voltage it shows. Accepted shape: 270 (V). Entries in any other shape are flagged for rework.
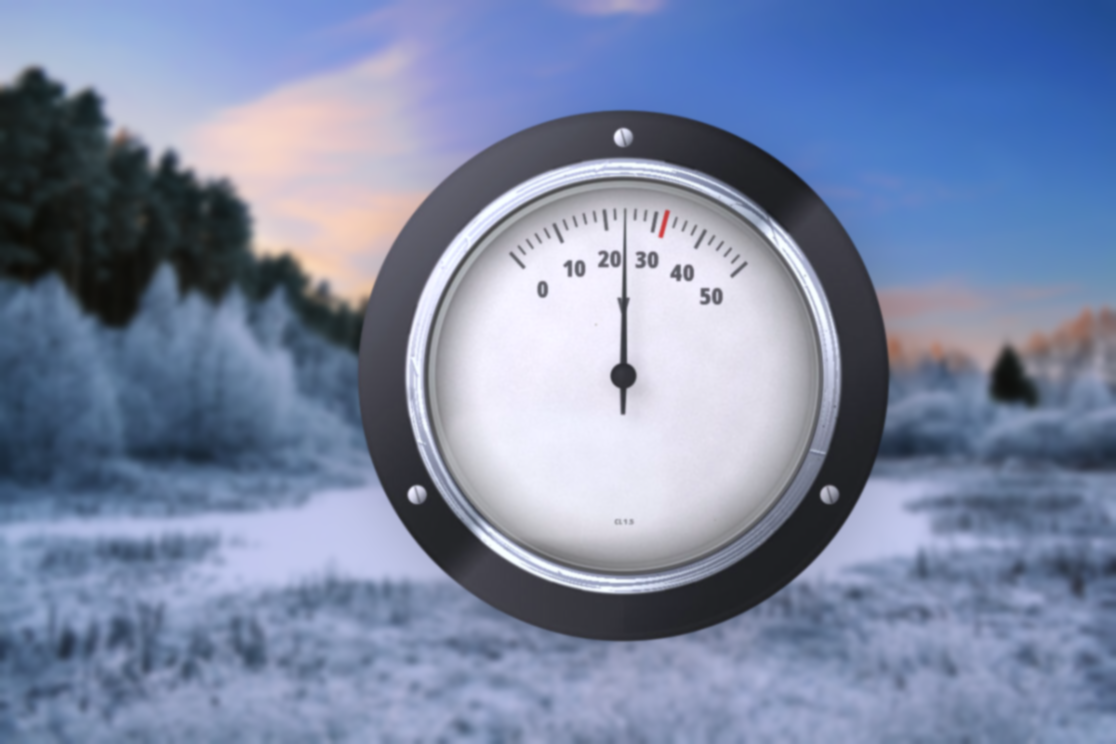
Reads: 24 (V)
